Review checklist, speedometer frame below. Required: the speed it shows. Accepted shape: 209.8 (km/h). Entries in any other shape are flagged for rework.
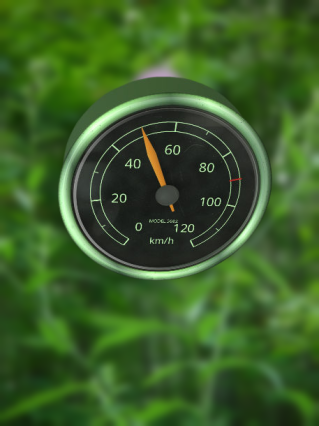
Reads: 50 (km/h)
